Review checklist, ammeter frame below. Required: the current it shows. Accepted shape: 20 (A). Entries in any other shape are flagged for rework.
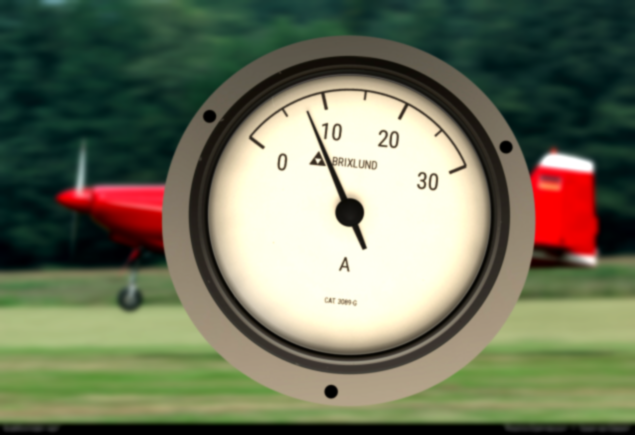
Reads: 7.5 (A)
